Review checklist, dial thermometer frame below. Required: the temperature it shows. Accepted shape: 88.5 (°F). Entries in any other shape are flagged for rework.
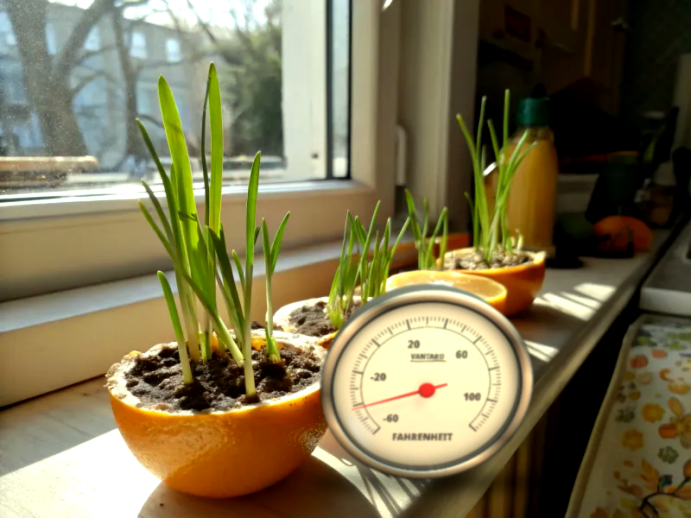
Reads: -40 (°F)
